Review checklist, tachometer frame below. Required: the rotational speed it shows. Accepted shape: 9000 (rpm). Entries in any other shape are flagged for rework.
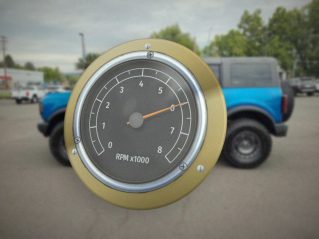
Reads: 6000 (rpm)
